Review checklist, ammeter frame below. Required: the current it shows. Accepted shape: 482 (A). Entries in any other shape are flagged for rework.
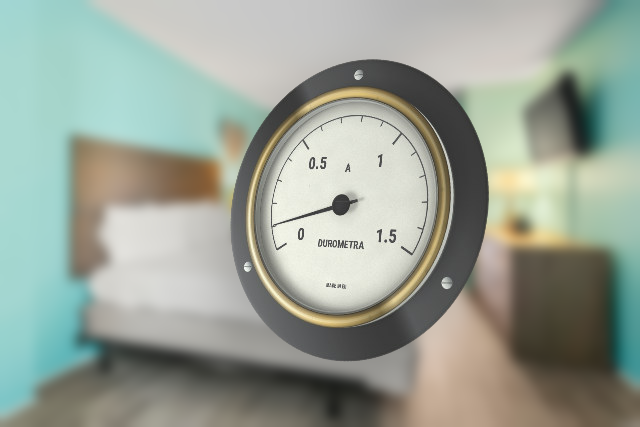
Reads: 0.1 (A)
